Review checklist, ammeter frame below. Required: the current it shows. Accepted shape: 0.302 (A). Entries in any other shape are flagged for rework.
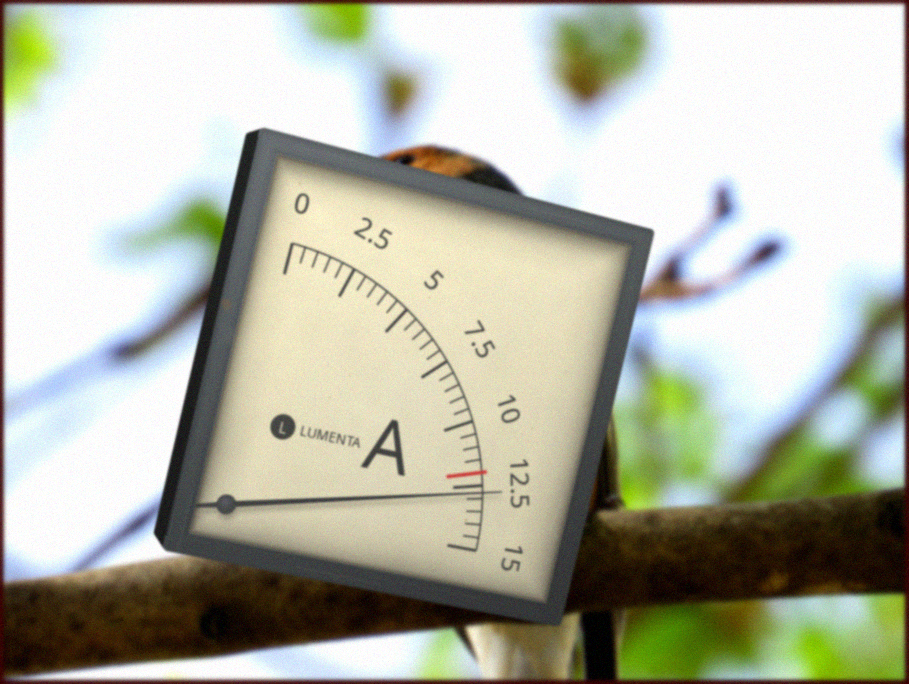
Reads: 12.75 (A)
